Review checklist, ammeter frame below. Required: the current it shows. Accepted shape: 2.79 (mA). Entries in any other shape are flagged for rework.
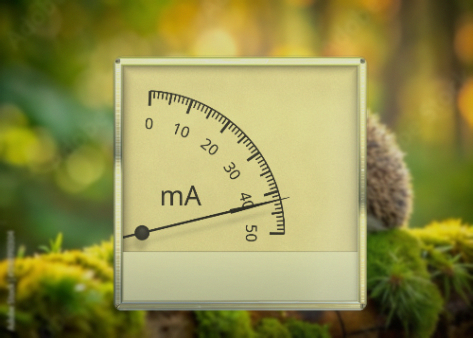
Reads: 42 (mA)
